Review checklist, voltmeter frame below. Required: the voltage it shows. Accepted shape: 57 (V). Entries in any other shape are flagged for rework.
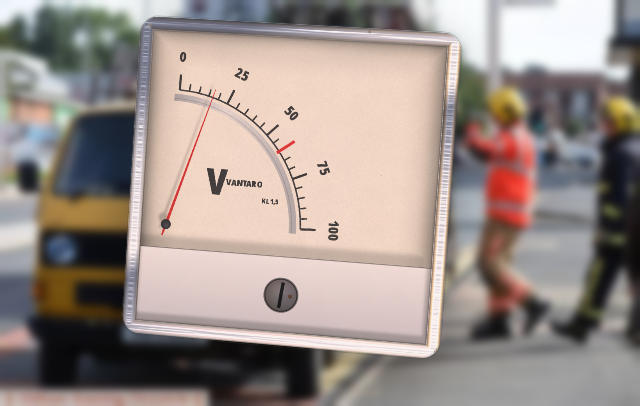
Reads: 17.5 (V)
